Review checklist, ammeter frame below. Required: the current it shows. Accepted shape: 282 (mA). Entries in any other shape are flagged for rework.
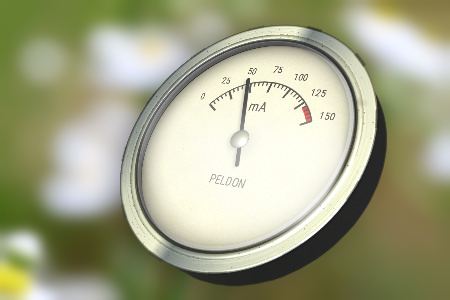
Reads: 50 (mA)
